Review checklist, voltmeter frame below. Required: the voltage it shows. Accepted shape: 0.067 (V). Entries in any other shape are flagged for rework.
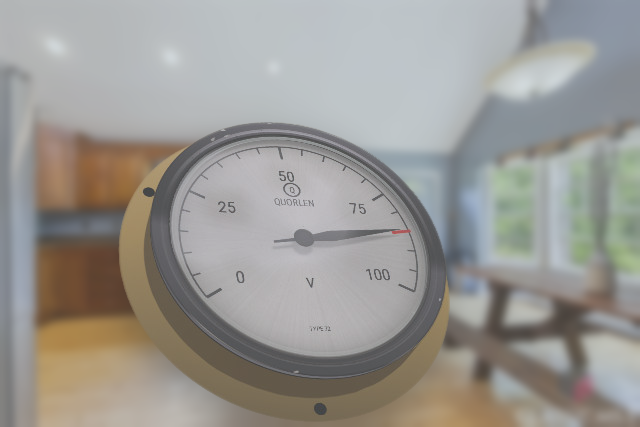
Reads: 85 (V)
